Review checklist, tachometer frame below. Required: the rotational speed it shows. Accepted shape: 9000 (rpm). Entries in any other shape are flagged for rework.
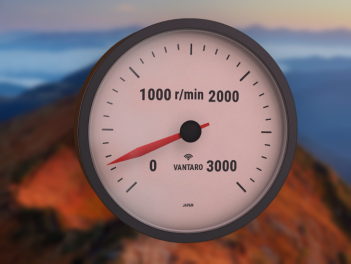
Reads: 250 (rpm)
